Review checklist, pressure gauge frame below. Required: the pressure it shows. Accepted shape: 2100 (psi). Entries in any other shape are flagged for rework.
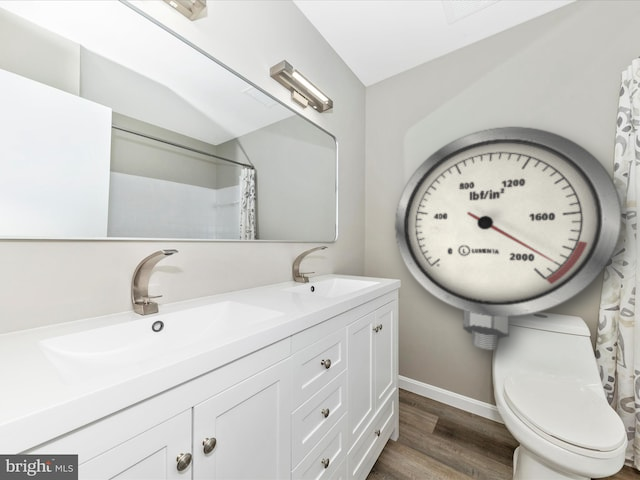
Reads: 1900 (psi)
